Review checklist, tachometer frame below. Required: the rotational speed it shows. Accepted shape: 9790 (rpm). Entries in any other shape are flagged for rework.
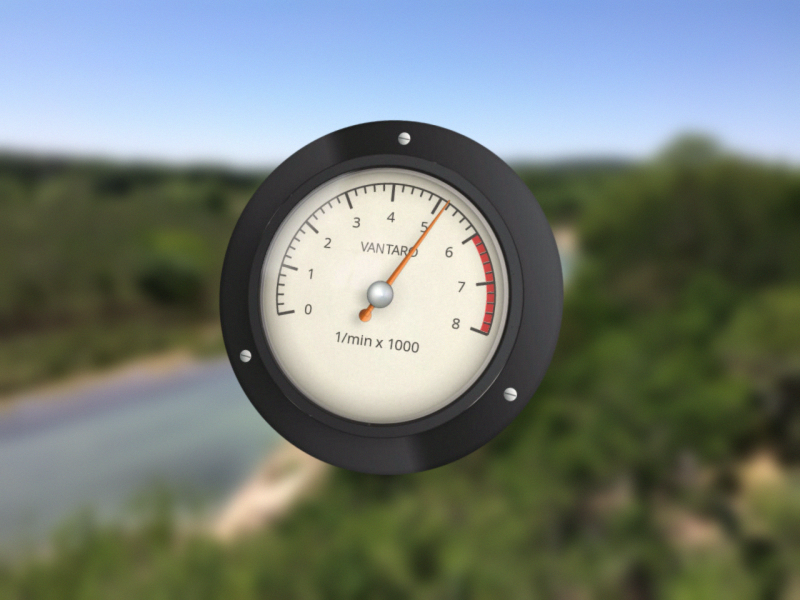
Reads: 5200 (rpm)
